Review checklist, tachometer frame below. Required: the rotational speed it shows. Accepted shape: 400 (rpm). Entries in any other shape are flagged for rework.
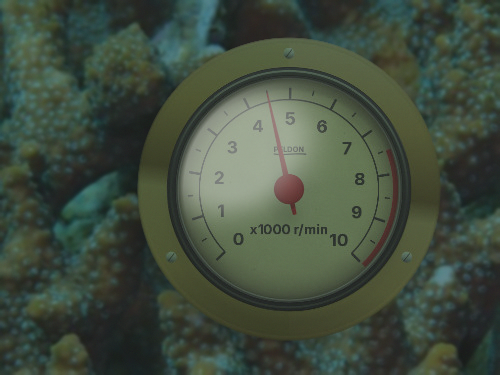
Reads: 4500 (rpm)
